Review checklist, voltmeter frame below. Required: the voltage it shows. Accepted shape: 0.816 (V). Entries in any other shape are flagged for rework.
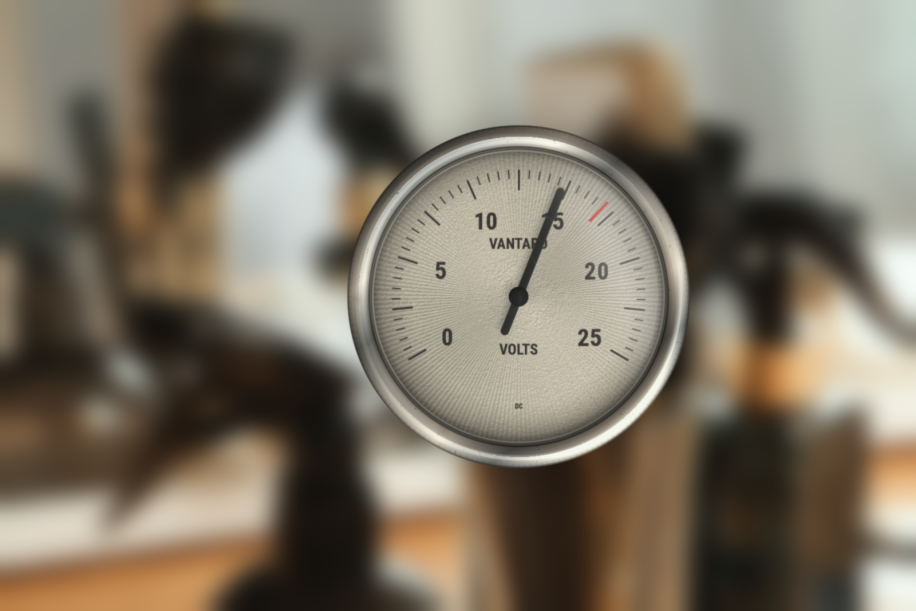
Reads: 14.75 (V)
